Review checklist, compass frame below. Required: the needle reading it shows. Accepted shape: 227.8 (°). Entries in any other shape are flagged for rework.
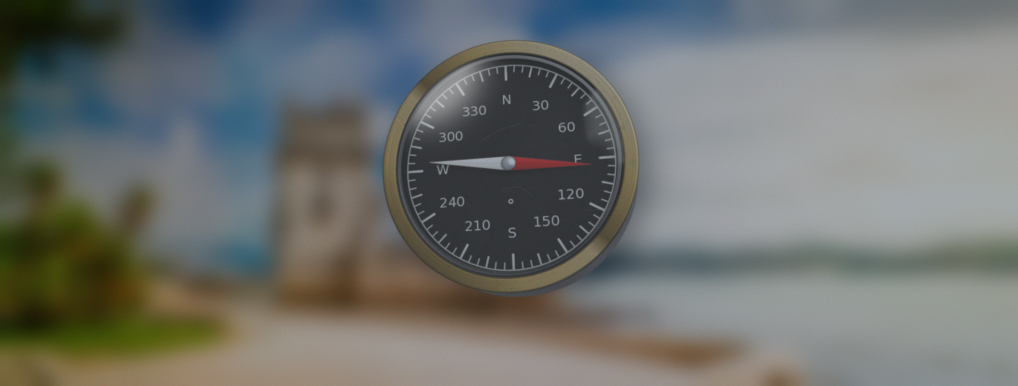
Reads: 95 (°)
